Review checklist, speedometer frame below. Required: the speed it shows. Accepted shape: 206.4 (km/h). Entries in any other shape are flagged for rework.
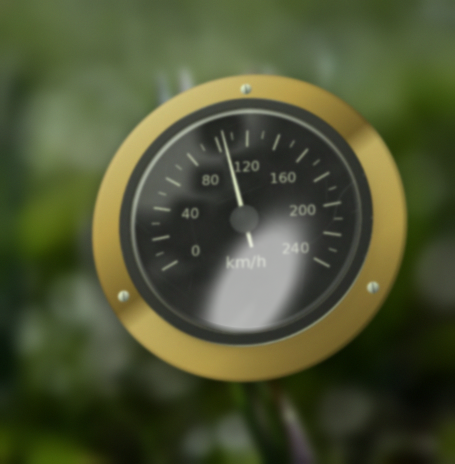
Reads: 105 (km/h)
